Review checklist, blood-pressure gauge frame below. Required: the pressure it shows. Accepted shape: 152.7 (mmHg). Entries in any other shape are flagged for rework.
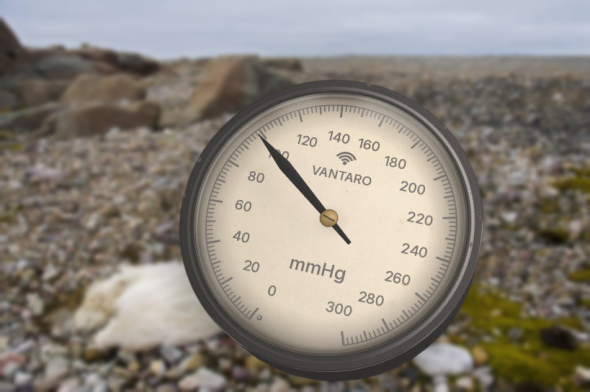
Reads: 98 (mmHg)
